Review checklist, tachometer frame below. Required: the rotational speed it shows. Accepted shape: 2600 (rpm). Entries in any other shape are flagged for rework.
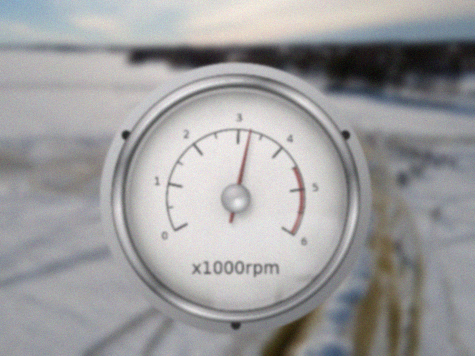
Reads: 3250 (rpm)
